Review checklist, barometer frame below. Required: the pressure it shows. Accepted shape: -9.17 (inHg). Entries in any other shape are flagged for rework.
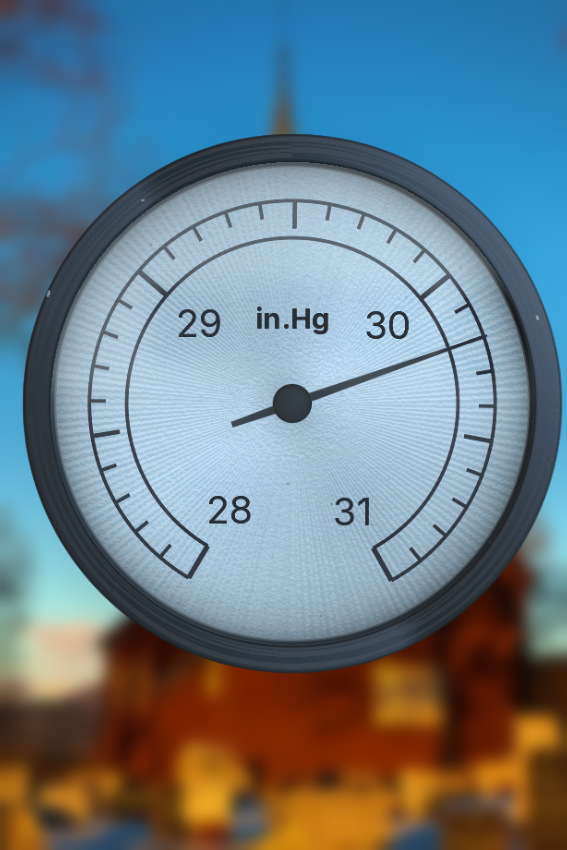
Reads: 30.2 (inHg)
